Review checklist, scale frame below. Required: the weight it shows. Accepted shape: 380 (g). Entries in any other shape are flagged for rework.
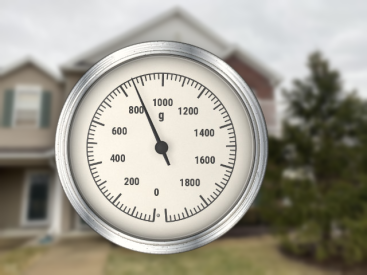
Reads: 860 (g)
